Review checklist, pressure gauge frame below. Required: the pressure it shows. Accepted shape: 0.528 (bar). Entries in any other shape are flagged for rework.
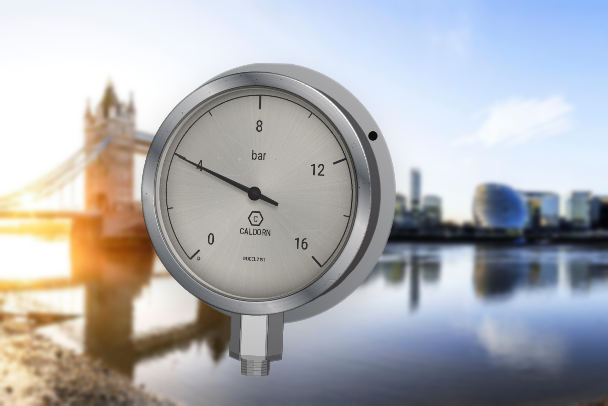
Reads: 4 (bar)
